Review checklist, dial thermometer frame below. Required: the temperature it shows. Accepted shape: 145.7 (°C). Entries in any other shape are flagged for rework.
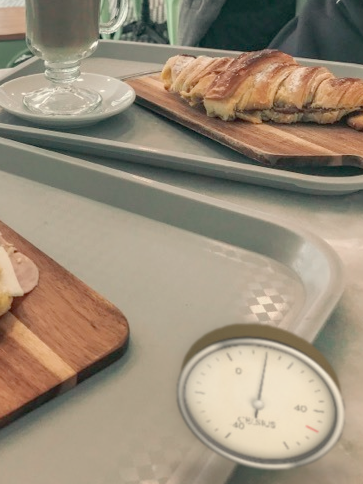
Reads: 12 (°C)
